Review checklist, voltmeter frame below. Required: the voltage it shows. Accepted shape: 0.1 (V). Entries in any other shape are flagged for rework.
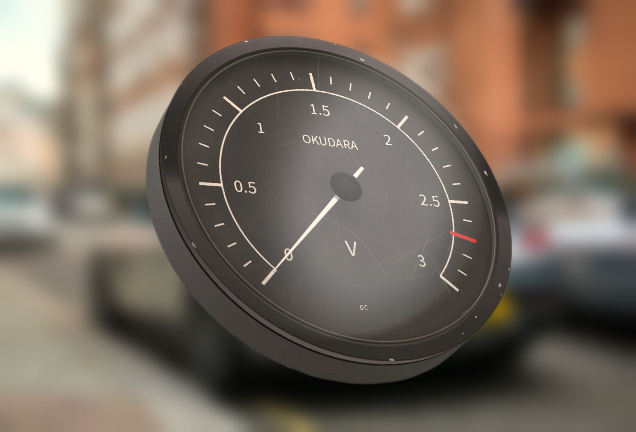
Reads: 0 (V)
